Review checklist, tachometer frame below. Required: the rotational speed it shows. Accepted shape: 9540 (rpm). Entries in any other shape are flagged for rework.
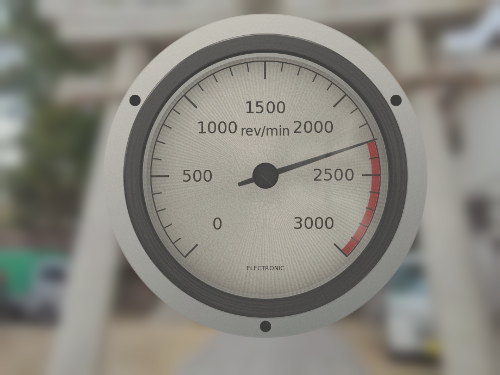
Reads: 2300 (rpm)
